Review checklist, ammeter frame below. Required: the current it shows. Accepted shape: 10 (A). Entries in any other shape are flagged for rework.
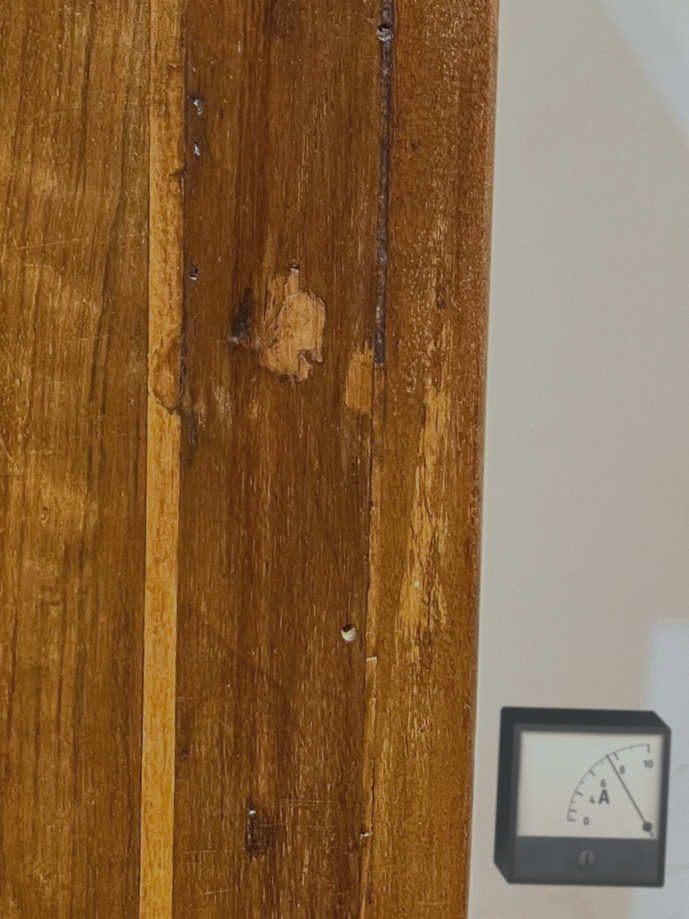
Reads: 7.5 (A)
